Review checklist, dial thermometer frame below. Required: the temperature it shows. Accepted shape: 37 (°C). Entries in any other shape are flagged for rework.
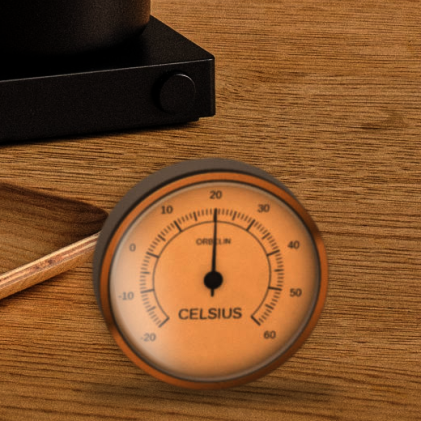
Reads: 20 (°C)
